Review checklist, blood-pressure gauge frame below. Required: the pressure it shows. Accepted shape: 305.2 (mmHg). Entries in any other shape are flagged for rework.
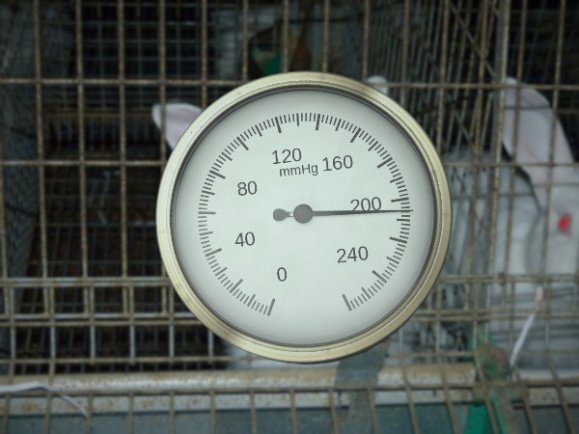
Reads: 206 (mmHg)
